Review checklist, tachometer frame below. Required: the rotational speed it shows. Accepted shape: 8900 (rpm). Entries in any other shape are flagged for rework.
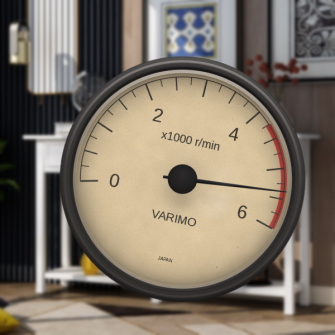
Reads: 5375 (rpm)
